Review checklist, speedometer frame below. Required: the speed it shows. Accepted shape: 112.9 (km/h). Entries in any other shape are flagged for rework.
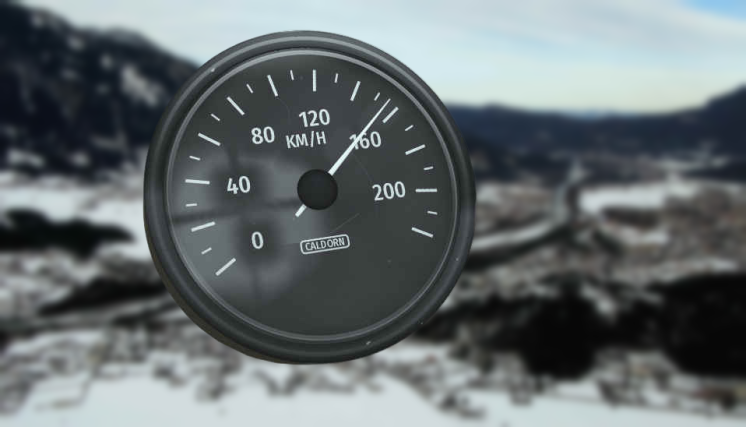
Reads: 155 (km/h)
